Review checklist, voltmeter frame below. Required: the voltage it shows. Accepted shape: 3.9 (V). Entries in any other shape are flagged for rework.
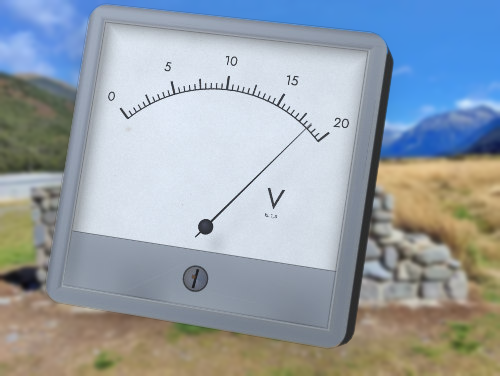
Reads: 18.5 (V)
